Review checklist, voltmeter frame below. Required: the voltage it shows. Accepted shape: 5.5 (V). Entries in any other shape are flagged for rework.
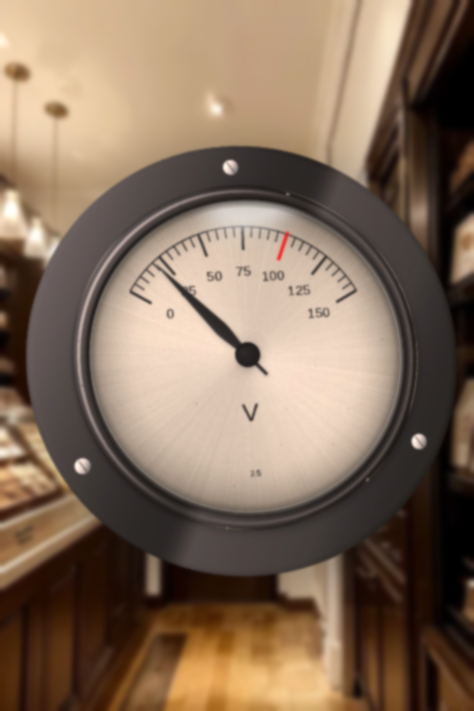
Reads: 20 (V)
